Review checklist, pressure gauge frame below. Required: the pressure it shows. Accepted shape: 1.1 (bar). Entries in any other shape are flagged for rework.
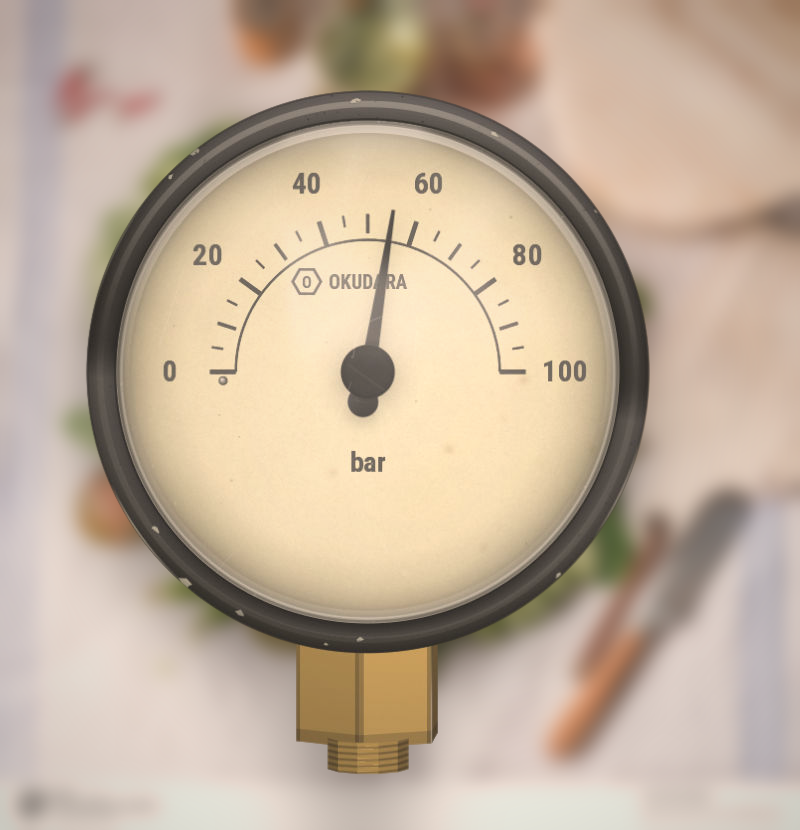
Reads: 55 (bar)
